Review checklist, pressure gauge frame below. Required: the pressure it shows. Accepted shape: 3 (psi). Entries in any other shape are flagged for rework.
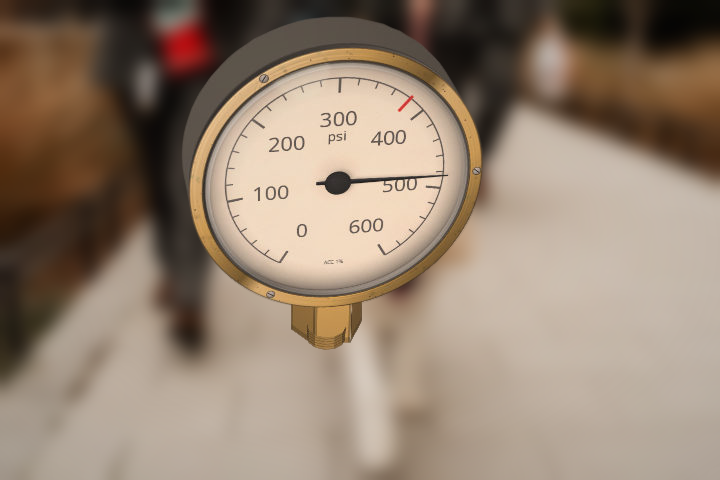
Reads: 480 (psi)
